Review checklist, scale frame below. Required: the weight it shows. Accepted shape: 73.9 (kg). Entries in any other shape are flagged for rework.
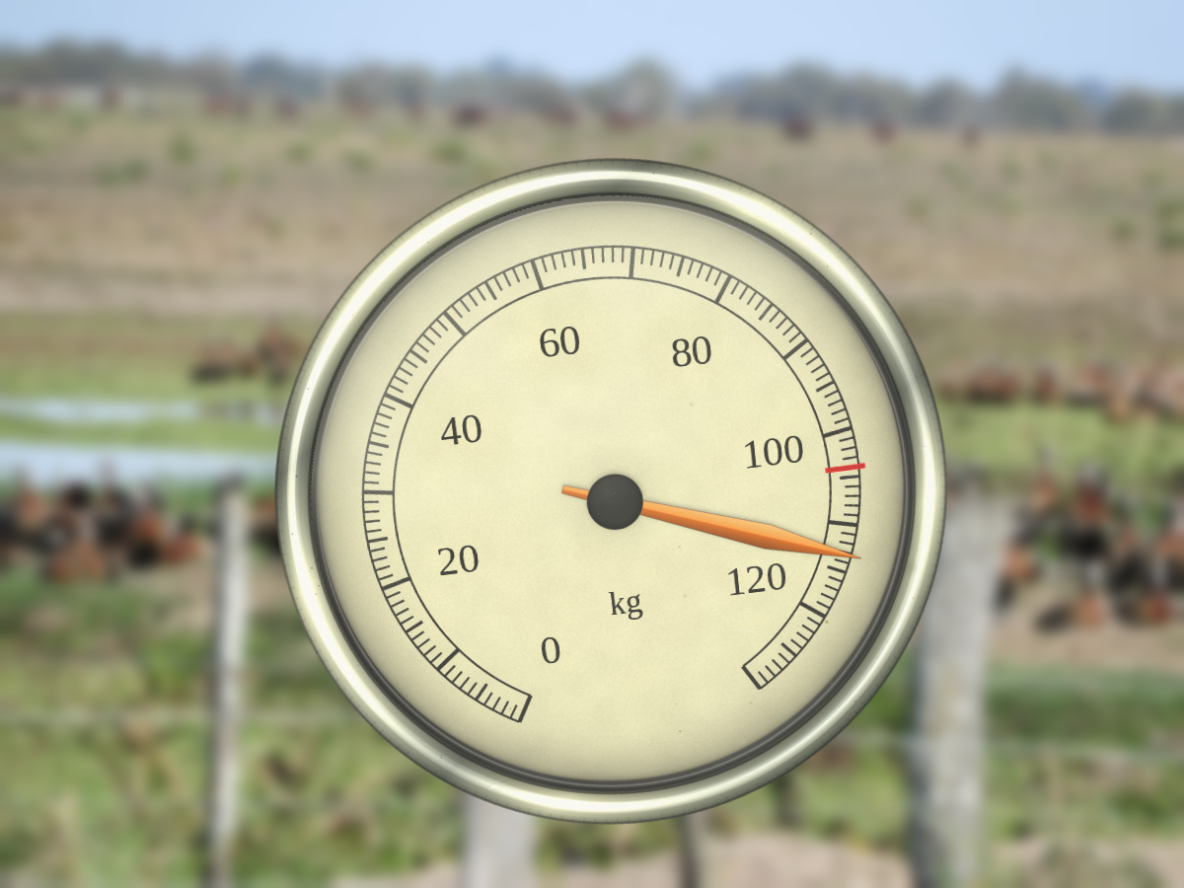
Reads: 113 (kg)
